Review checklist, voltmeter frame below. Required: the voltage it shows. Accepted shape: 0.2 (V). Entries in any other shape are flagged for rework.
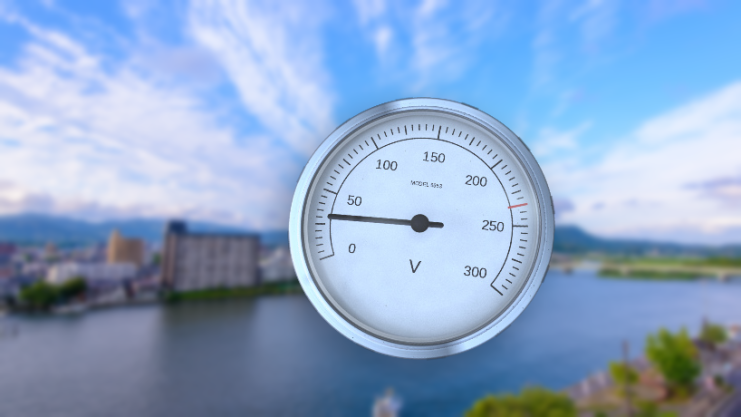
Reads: 30 (V)
